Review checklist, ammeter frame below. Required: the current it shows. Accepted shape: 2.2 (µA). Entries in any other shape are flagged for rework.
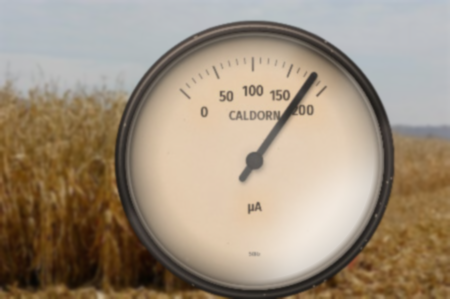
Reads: 180 (µA)
